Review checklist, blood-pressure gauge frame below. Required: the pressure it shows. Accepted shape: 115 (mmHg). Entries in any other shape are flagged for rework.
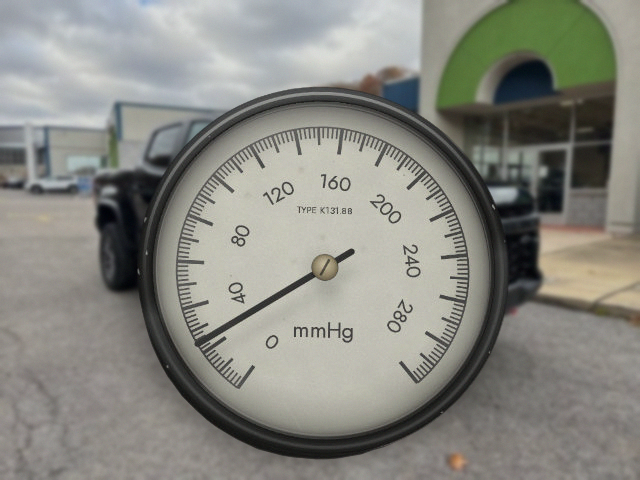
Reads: 24 (mmHg)
